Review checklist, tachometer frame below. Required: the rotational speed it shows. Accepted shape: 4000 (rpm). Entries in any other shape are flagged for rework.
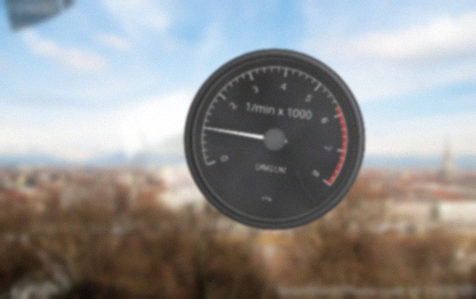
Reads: 1000 (rpm)
